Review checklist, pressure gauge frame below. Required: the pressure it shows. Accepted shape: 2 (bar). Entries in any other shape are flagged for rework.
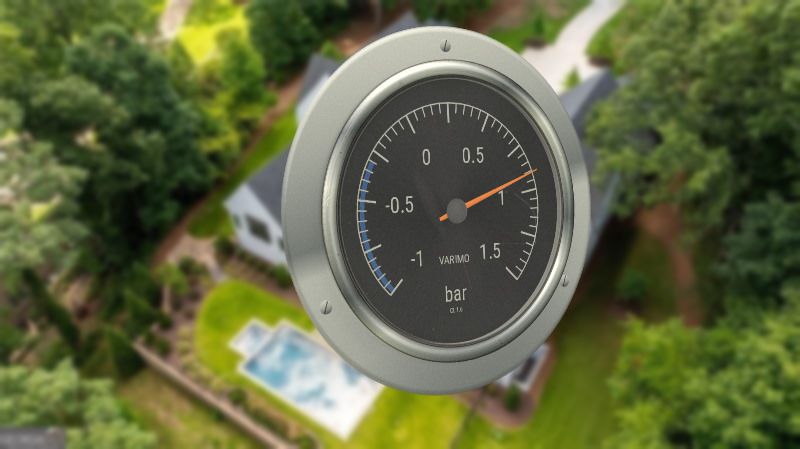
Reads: 0.9 (bar)
